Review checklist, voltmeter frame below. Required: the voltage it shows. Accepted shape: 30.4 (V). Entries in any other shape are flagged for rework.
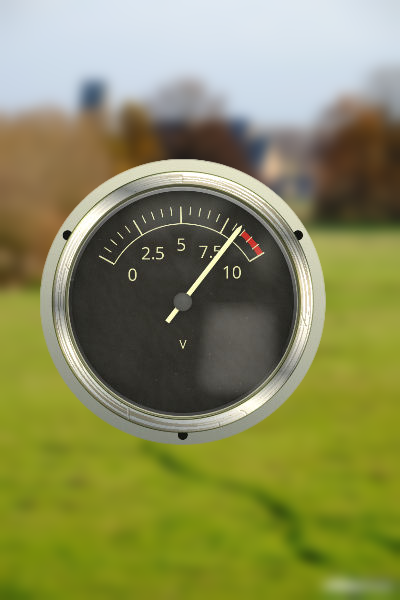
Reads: 8.25 (V)
